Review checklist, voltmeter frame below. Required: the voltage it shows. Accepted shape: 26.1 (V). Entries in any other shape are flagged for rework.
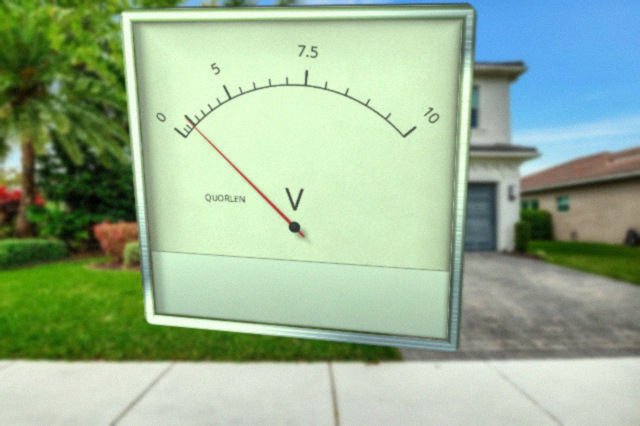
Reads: 2.5 (V)
